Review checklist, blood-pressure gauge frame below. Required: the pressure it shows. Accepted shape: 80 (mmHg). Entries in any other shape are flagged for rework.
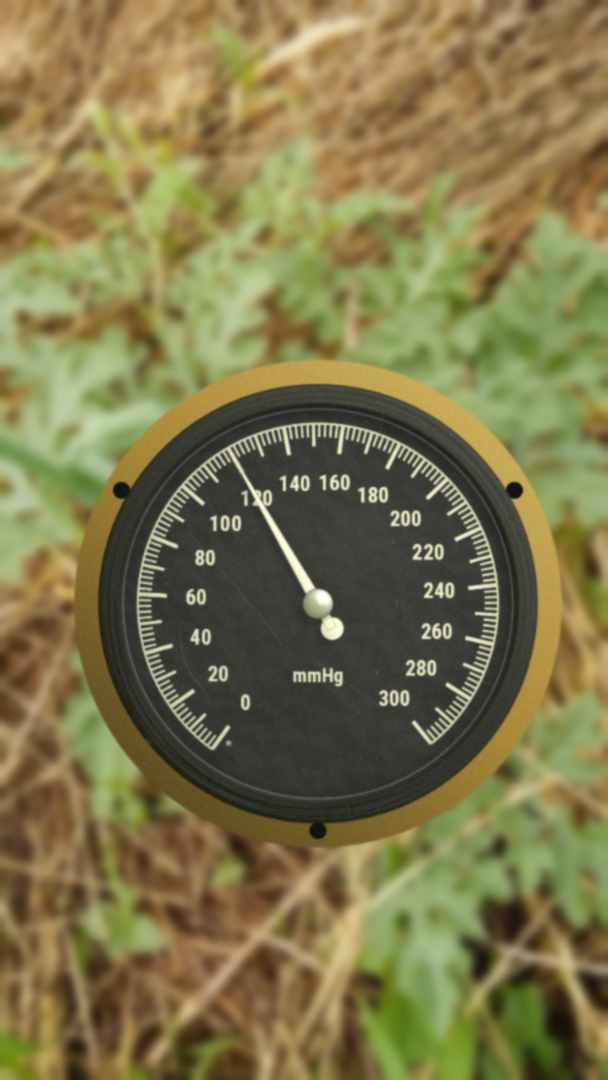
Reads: 120 (mmHg)
